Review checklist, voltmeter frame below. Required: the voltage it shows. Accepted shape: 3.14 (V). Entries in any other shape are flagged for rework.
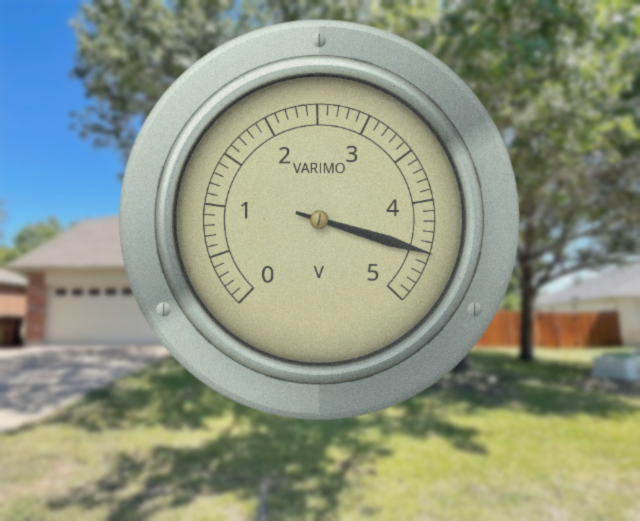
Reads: 4.5 (V)
